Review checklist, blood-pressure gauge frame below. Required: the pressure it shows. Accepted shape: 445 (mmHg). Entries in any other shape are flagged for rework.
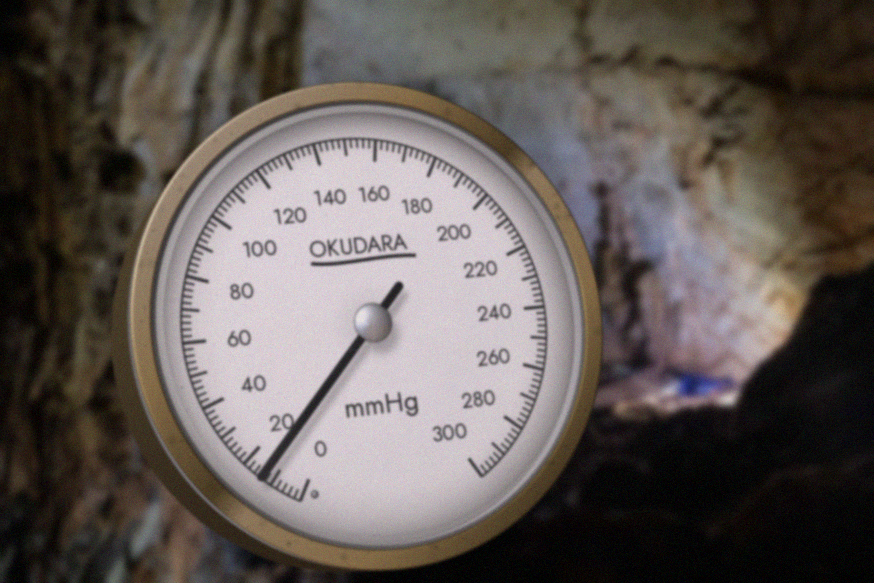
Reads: 14 (mmHg)
